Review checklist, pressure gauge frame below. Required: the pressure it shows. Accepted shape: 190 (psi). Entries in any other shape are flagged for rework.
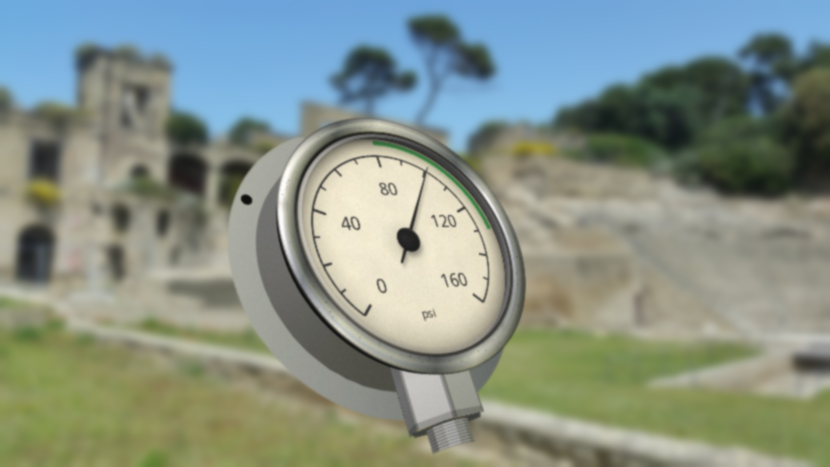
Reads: 100 (psi)
